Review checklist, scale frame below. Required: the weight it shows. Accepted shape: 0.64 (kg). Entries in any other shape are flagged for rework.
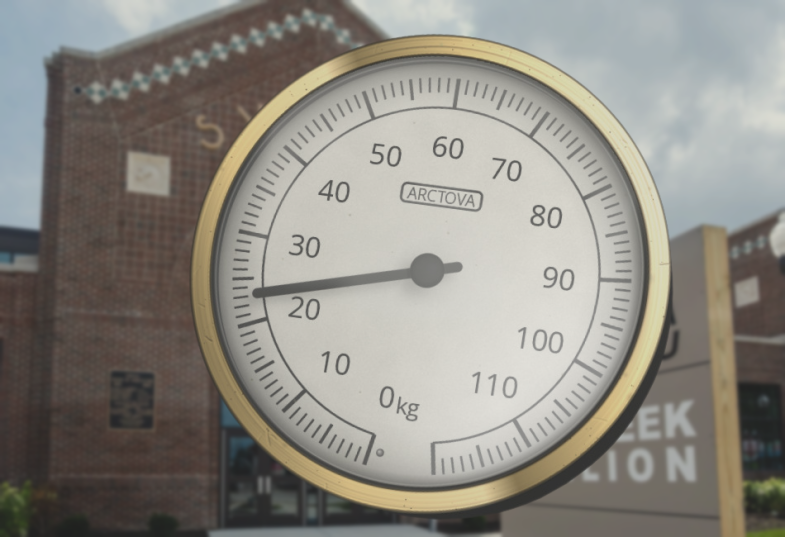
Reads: 23 (kg)
